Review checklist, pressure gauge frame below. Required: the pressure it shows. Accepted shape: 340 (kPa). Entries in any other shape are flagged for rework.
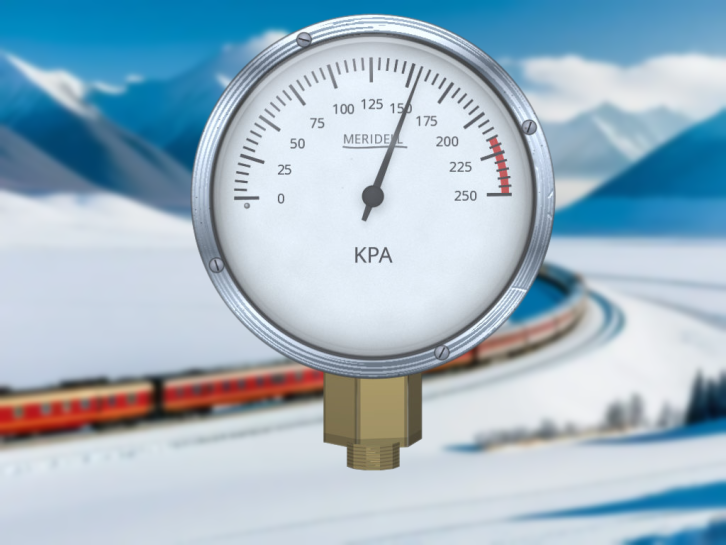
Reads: 155 (kPa)
